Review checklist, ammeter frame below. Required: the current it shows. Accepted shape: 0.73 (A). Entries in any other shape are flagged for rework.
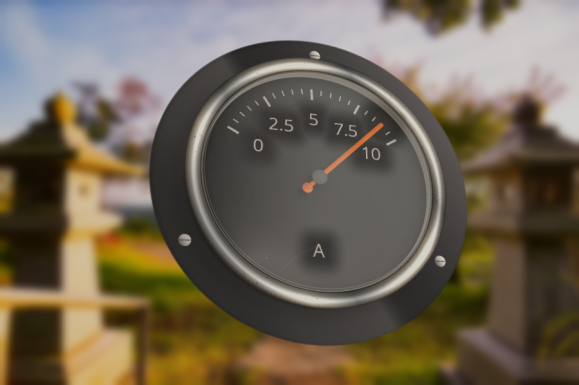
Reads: 9 (A)
